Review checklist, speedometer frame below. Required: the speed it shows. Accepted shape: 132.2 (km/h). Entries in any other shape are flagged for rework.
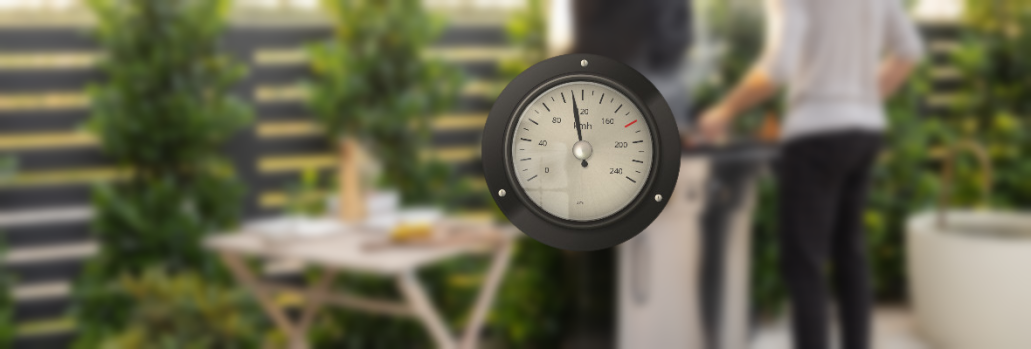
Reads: 110 (km/h)
